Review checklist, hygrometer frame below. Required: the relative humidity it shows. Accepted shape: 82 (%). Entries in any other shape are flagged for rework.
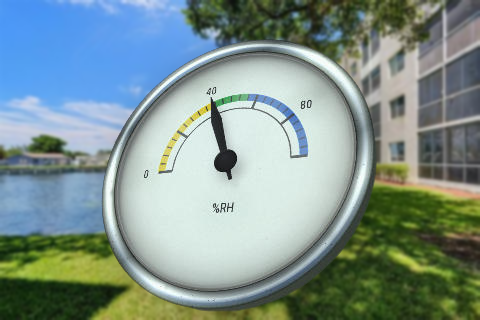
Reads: 40 (%)
